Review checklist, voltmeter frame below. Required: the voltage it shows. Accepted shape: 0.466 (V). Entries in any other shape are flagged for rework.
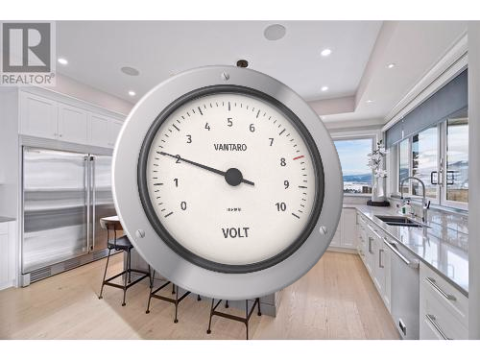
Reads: 2 (V)
